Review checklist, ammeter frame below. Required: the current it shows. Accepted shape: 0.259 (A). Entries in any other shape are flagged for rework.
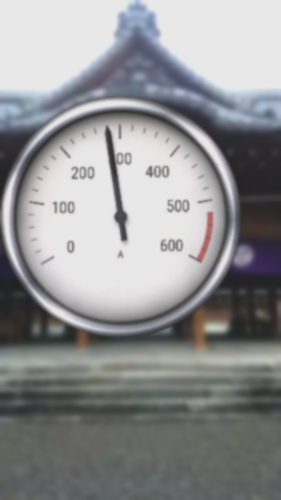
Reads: 280 (A)
